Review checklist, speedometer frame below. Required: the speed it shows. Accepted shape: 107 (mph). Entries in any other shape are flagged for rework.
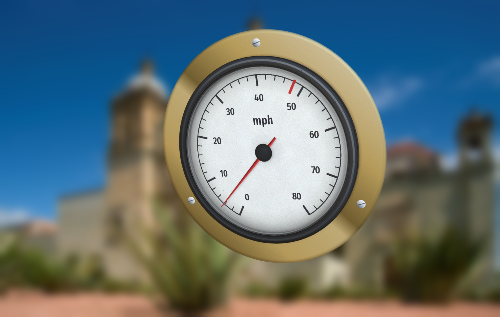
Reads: 4 (mph)
